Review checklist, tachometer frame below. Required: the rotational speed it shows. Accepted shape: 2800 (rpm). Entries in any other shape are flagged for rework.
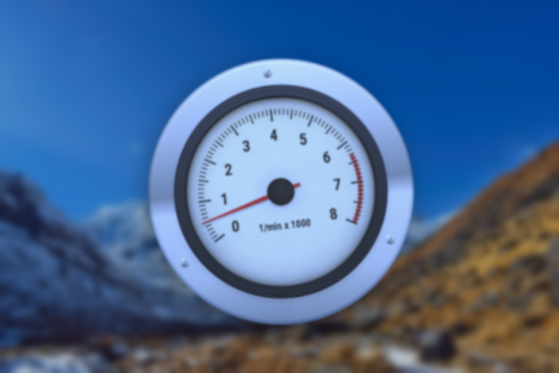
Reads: 500 (rpm)
